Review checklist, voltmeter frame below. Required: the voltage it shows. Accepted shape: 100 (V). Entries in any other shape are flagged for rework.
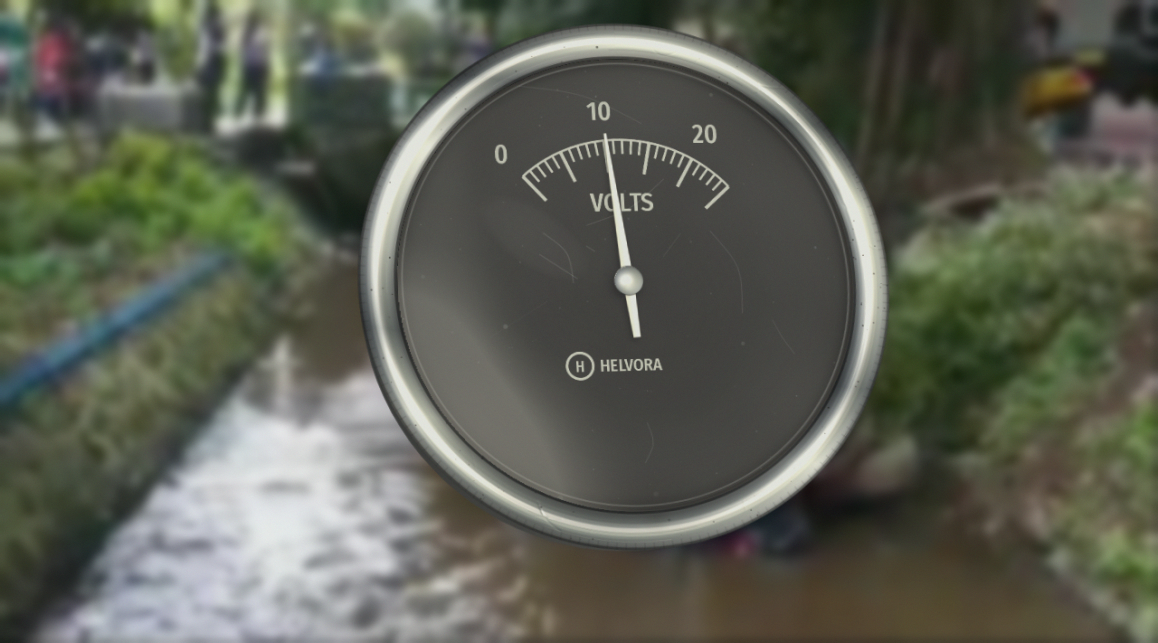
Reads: 10 (V)
